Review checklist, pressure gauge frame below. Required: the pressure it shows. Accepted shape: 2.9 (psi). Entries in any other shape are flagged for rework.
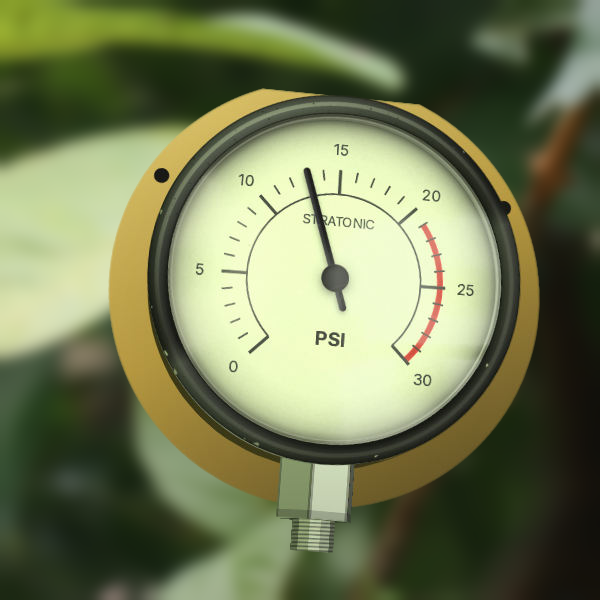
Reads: 13 (psi)
